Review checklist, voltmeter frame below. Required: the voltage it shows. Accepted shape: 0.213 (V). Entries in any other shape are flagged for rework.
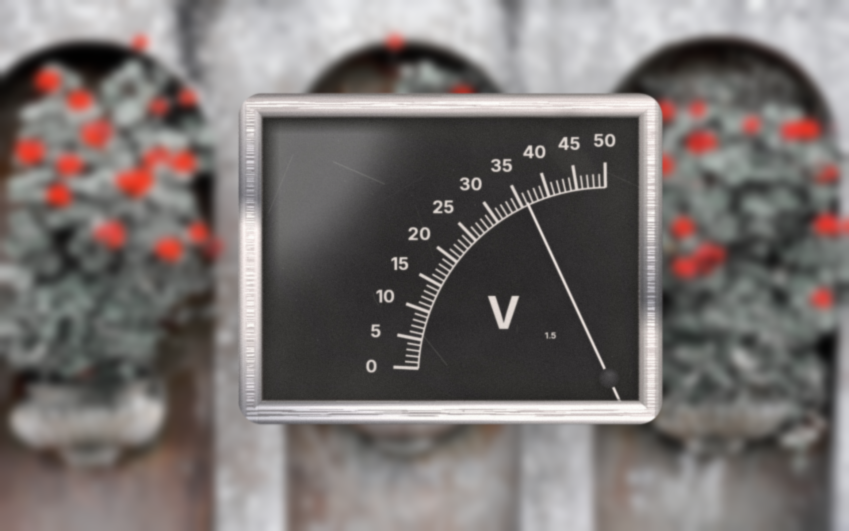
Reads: 36 (V)
